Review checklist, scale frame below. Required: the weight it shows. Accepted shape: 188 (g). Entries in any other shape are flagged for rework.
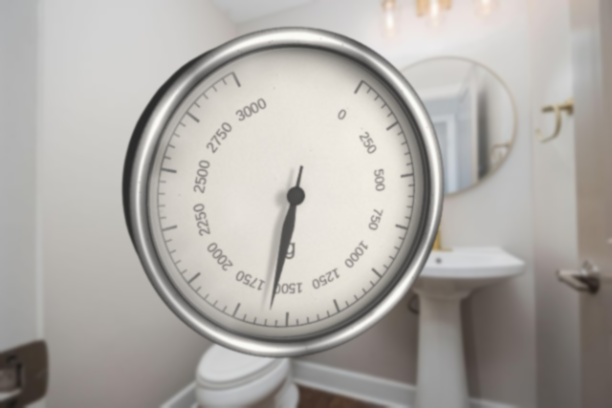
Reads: 1600 (g)
